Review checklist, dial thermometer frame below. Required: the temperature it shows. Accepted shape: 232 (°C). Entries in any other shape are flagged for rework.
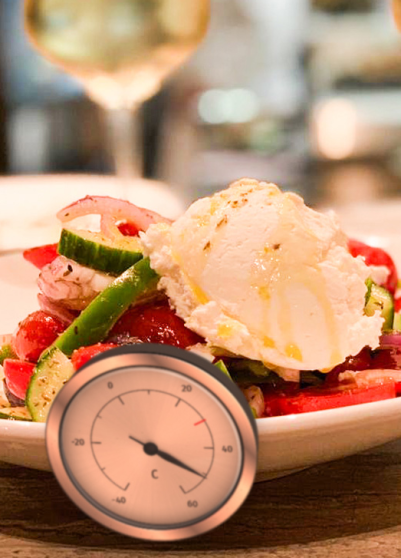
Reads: 50 (°C)
